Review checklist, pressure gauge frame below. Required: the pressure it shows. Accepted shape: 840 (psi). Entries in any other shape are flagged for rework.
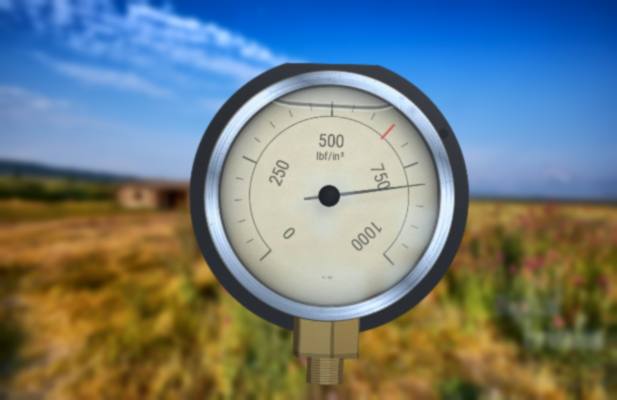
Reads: 800 (psi)
